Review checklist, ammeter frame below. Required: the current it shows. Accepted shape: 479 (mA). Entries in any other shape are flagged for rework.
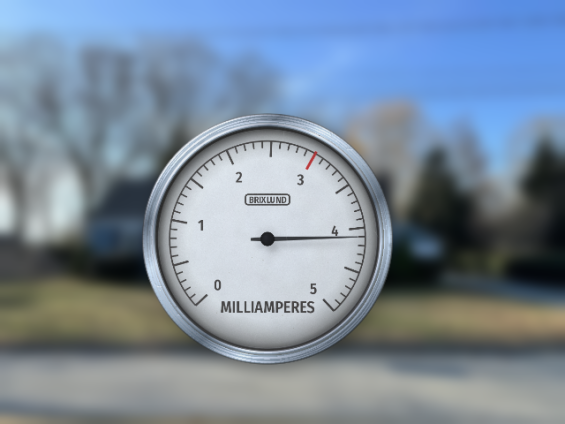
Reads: 4.1 (mA)
